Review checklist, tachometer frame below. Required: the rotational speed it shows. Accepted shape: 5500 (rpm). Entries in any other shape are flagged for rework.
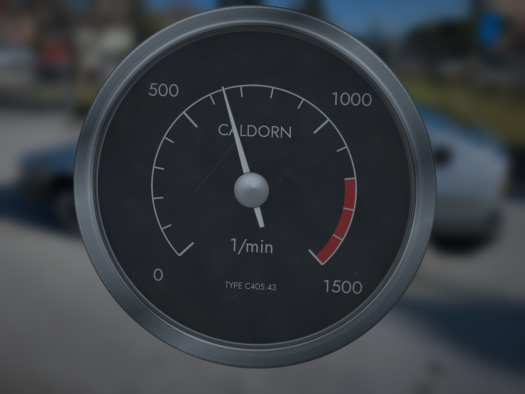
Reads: 650 (rpm)
